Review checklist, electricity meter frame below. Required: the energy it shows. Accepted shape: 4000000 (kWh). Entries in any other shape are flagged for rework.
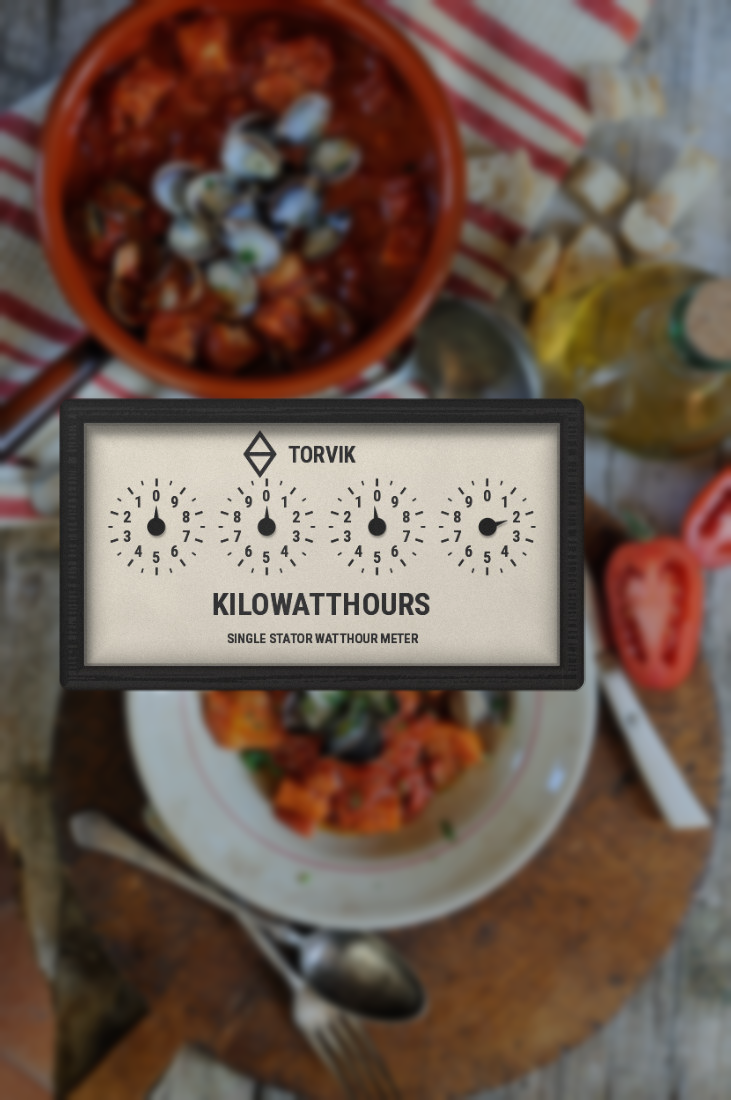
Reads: 2 (kWh)
